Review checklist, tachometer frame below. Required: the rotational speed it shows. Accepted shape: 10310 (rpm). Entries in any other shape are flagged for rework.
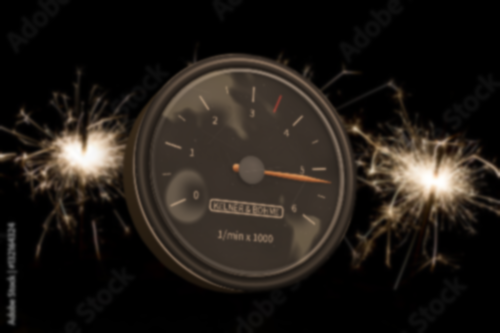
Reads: 5250 (rpm)
